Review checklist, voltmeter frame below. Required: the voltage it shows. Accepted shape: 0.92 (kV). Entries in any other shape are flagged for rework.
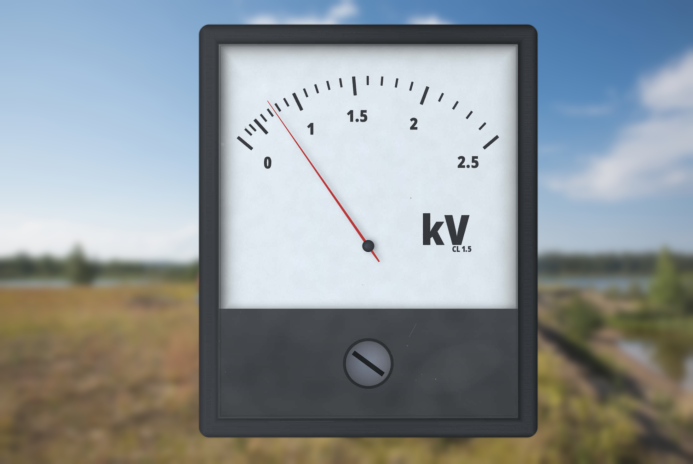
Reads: 0.75 (kV)
